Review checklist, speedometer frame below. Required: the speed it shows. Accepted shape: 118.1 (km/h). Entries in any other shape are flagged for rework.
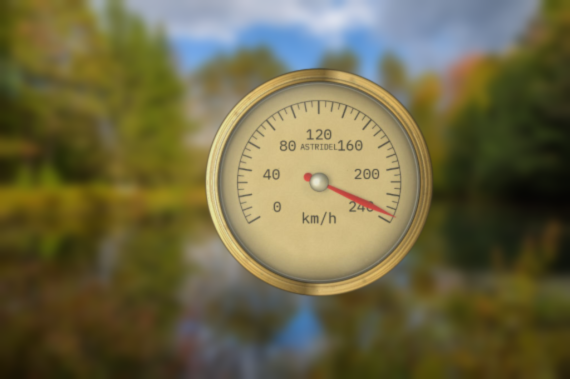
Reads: 235 (km/h)
